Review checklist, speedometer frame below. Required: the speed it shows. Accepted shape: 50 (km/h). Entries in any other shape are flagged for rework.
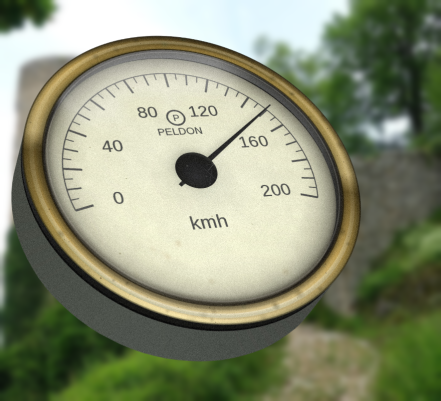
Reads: 150 (km/h)
